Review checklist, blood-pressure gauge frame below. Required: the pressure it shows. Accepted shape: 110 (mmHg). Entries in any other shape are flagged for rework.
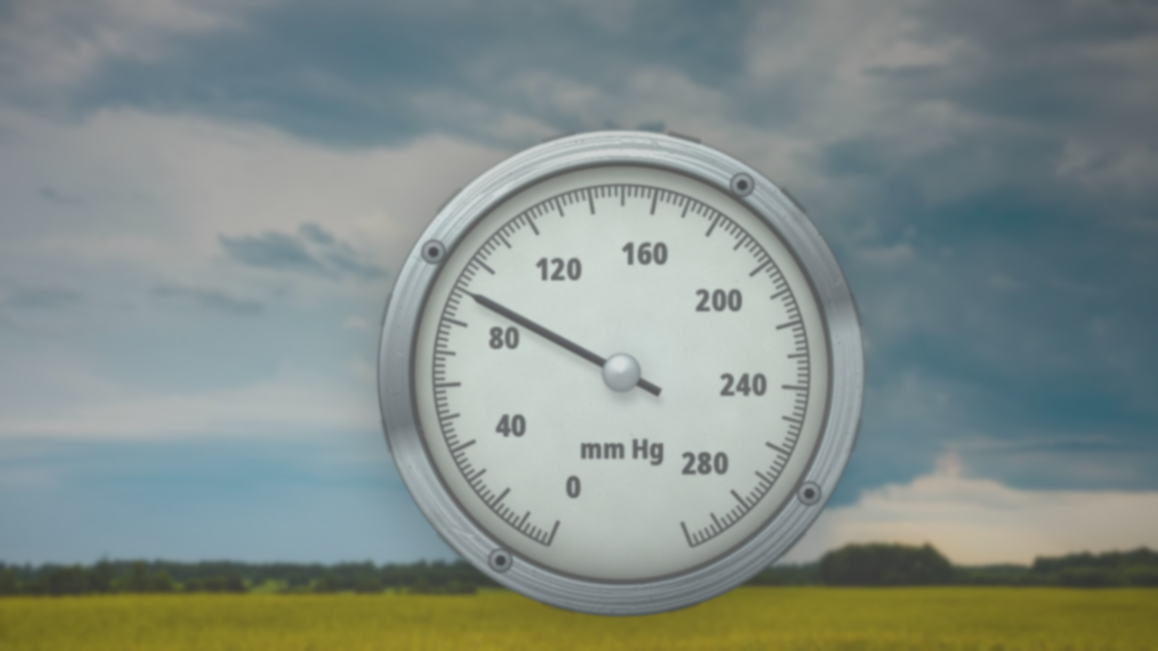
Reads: 90 (mmHg)
